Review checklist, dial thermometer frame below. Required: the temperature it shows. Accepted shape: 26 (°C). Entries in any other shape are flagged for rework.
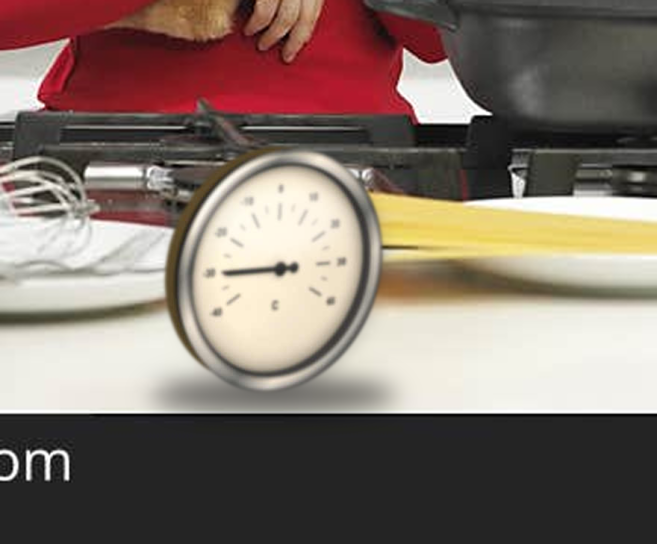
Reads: -30 (°C)
